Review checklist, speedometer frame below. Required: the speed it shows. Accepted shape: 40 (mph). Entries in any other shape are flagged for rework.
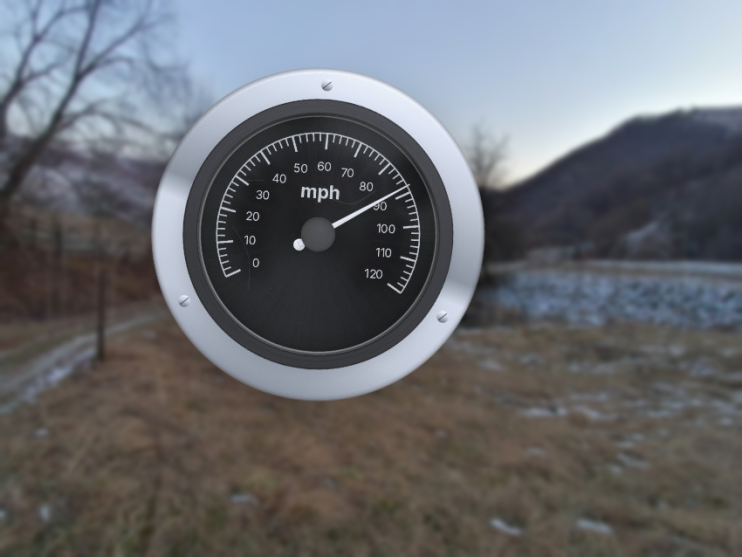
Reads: 88 (mph)
